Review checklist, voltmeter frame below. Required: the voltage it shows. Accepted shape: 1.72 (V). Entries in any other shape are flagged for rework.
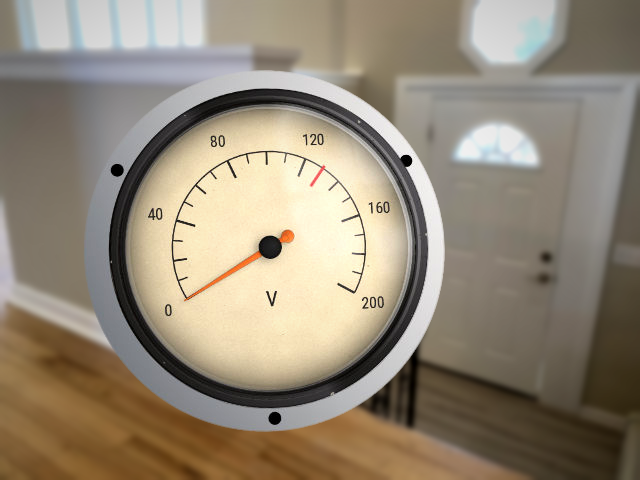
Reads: 0 (V)
